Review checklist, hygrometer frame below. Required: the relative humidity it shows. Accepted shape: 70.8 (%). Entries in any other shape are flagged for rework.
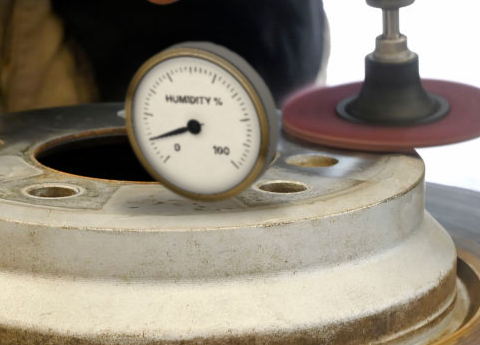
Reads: 10 (%)
